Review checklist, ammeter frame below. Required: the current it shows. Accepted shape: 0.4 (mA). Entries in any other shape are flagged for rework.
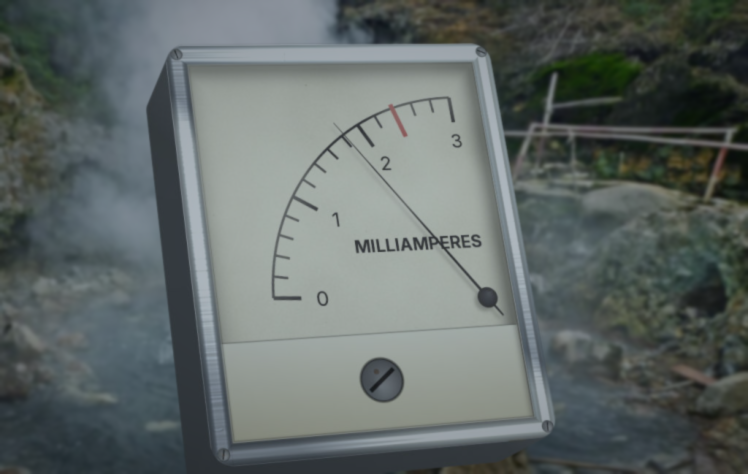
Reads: 1.8 (mA)
